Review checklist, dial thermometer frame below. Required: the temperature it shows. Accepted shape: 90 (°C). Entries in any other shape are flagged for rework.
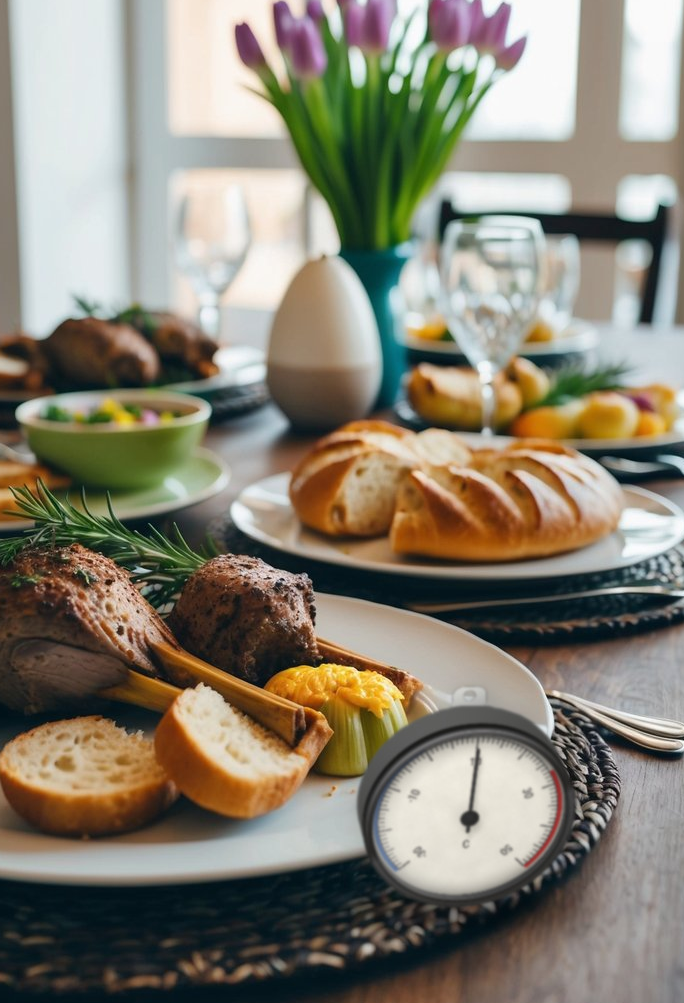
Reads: 10 (°C)
